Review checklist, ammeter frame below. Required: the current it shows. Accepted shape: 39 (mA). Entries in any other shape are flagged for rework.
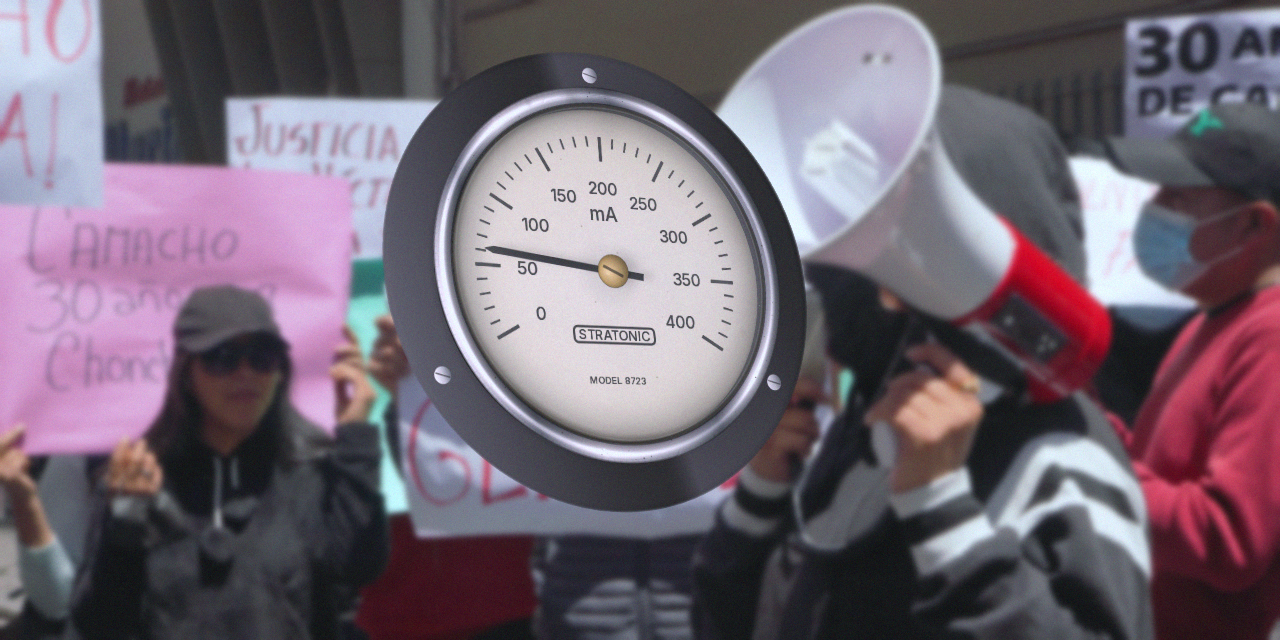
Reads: 60 (mA)
